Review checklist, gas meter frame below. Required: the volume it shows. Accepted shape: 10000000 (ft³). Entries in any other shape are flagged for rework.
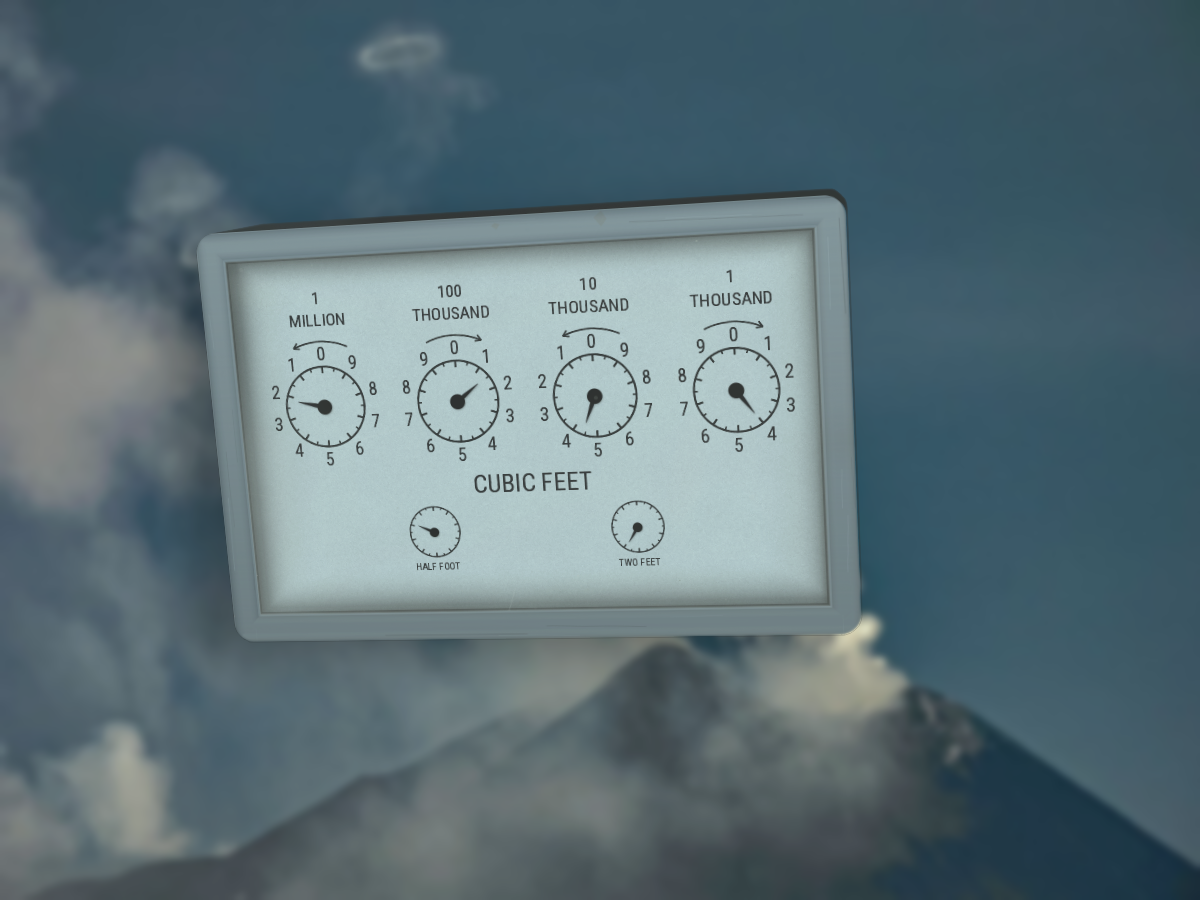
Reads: 214400 (ft³)
